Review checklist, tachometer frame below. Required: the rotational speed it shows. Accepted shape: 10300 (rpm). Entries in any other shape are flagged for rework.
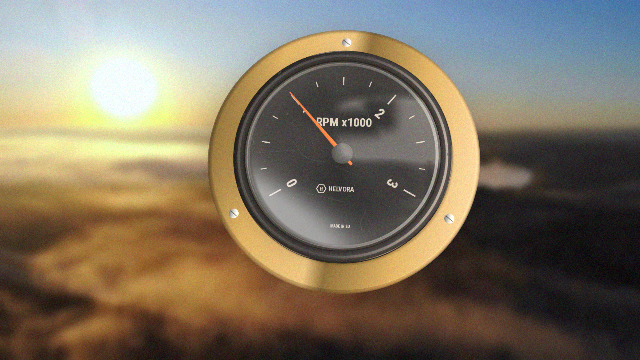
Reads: 1000 (rpm)
